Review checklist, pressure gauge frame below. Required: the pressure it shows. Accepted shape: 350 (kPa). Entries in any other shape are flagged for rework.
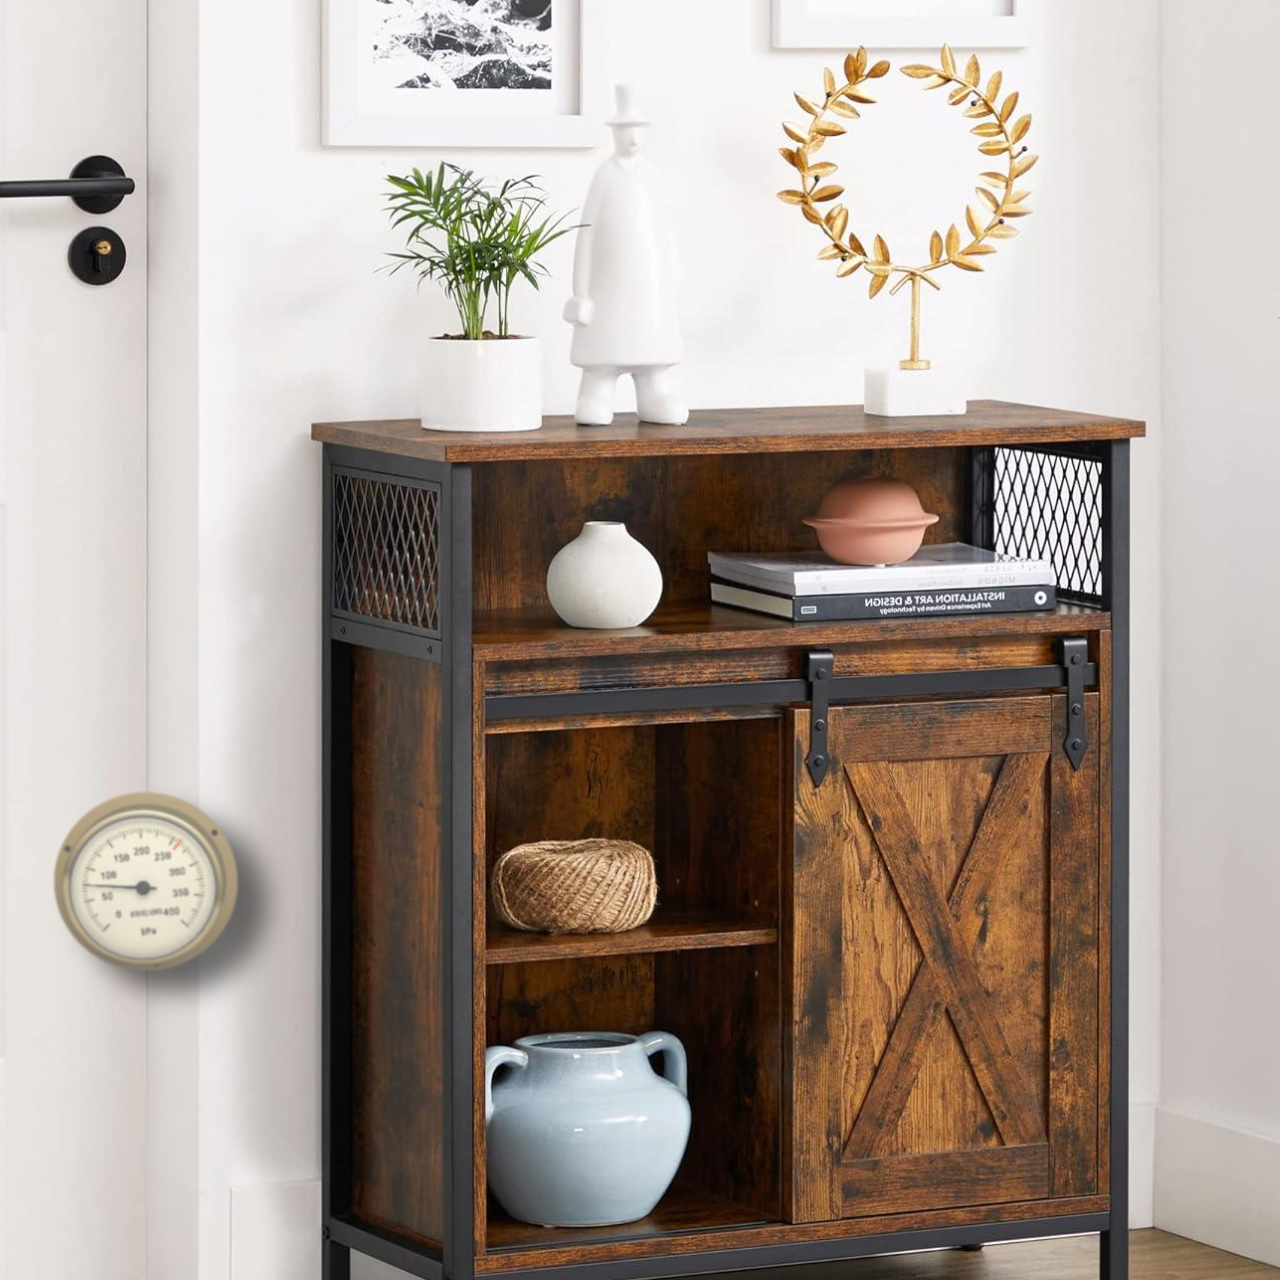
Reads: 75 (kPa)
